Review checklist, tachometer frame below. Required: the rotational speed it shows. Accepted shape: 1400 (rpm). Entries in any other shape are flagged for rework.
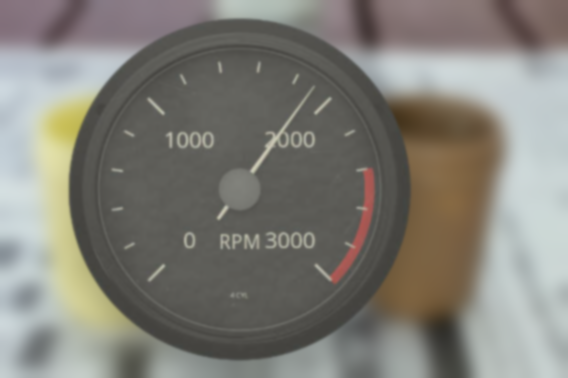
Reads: 1900 (rpm)
